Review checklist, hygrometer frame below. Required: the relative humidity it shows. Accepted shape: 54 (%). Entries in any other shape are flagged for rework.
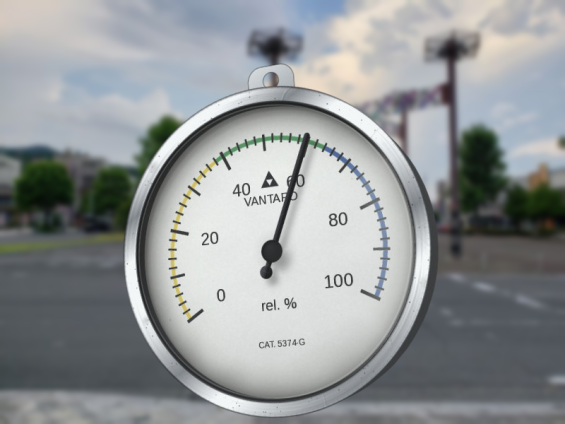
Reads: 60 (%)
